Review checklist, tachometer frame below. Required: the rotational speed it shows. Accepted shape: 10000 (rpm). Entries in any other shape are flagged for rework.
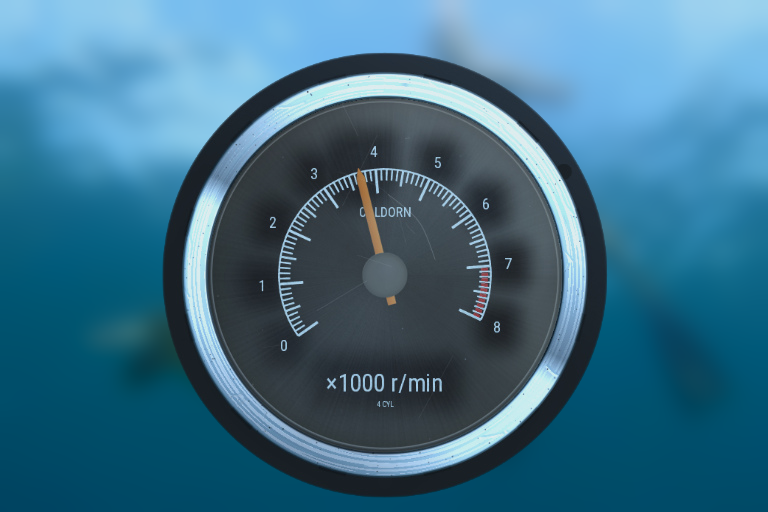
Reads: 3700 (rpm)
